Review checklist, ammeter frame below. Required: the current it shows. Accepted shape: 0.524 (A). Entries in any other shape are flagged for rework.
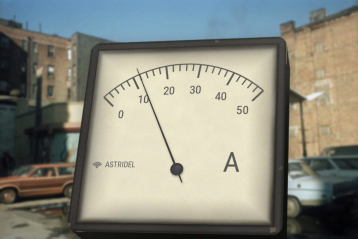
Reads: 12 (A)
